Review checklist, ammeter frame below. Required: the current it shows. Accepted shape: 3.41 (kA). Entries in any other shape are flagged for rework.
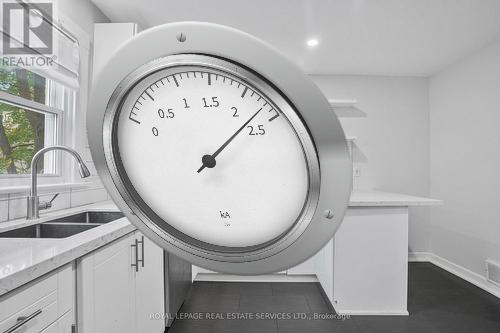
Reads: 2.3 (kA)
